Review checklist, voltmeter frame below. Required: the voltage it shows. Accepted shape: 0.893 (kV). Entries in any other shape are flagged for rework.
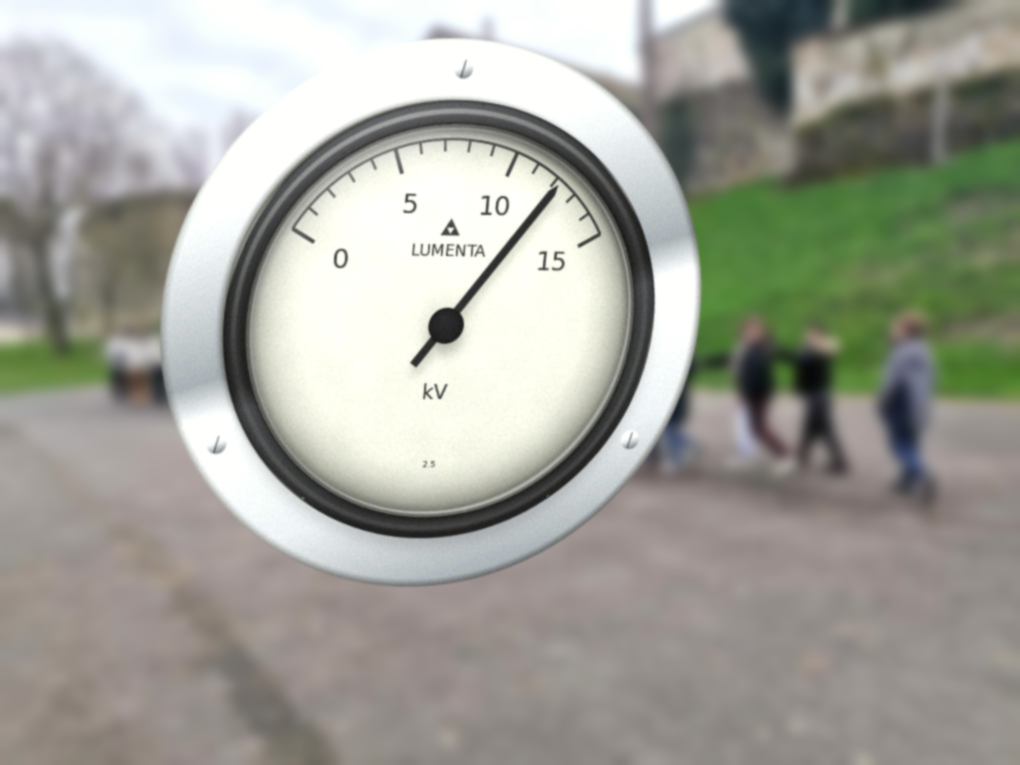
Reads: 12 (kV)
